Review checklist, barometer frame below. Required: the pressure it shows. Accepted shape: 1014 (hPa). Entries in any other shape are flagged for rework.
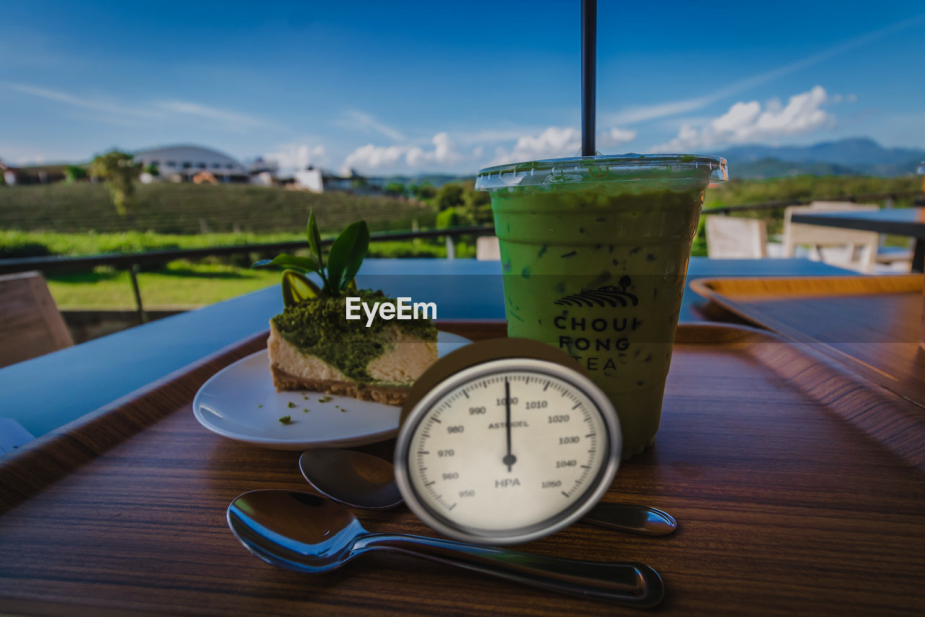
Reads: 1000 (hPa)
